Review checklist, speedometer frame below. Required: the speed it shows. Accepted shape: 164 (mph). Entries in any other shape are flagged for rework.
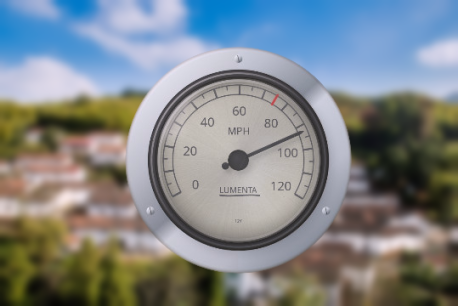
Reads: 92.5 (mph)
